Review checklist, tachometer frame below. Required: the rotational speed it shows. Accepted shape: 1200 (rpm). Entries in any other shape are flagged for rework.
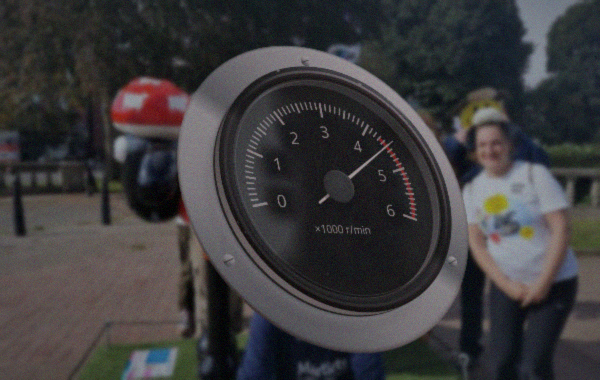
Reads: 4500 (rpm)
